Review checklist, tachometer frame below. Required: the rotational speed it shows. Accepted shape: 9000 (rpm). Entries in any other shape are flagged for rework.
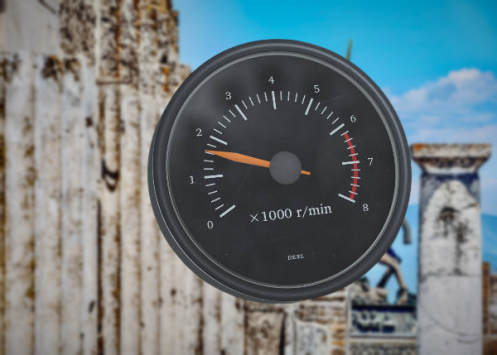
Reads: 1600 (rpm)
